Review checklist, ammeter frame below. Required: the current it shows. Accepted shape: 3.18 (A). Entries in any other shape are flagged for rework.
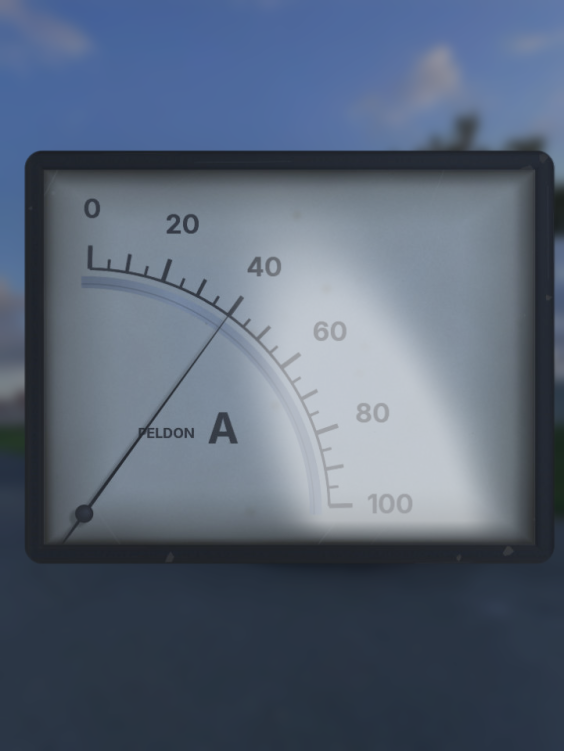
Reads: 40 (A)
